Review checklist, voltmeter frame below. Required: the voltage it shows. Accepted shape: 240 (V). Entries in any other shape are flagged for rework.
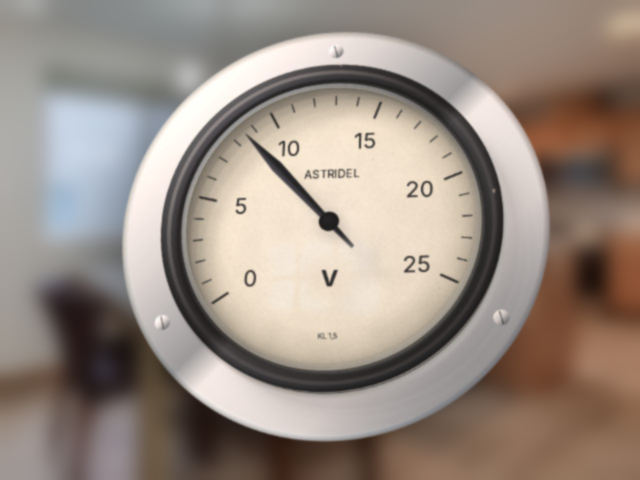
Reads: 8.5 (V)
